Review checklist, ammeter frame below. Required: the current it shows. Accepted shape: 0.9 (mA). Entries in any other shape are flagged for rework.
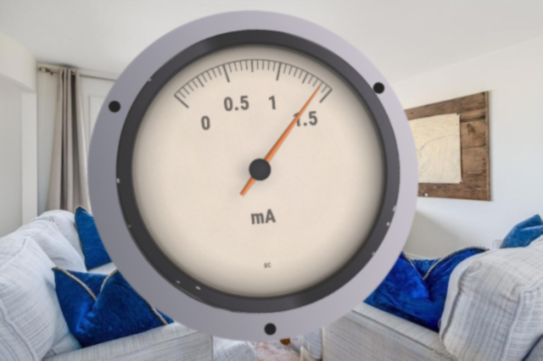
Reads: 1.4 (mA)
